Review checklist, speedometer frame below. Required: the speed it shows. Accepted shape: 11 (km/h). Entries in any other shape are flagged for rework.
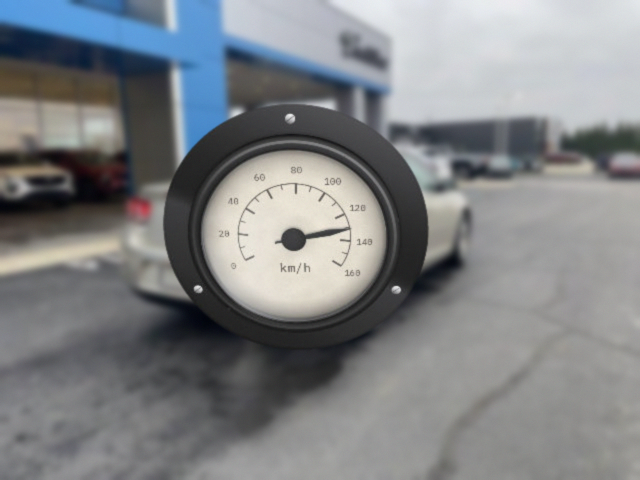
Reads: 130 (km/h)
